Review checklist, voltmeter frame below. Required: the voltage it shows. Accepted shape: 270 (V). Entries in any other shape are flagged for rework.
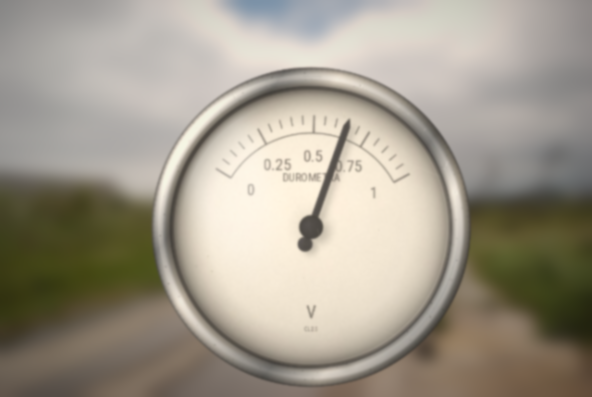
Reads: 0.65 (V)
